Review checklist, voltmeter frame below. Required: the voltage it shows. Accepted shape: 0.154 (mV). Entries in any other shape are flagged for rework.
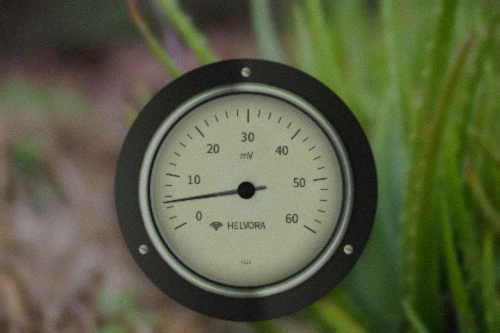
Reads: 5 (mV)
